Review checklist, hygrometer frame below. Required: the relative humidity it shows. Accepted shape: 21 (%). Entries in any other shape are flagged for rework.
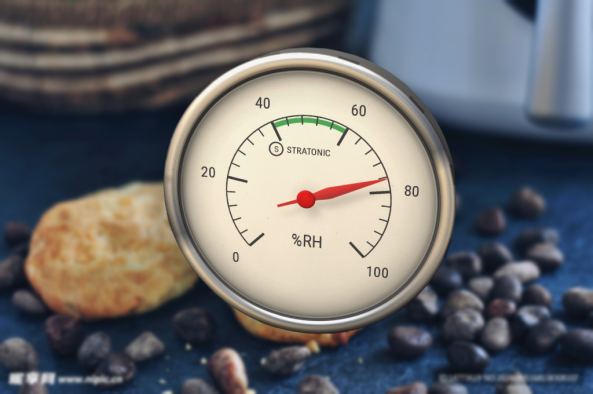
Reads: 76 (%)
